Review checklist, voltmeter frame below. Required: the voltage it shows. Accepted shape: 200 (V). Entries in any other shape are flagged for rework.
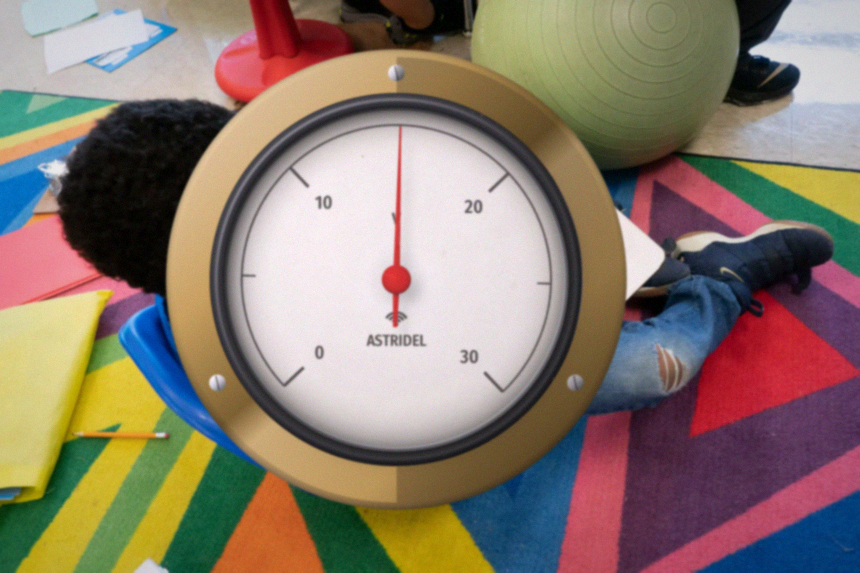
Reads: 15 (V)
